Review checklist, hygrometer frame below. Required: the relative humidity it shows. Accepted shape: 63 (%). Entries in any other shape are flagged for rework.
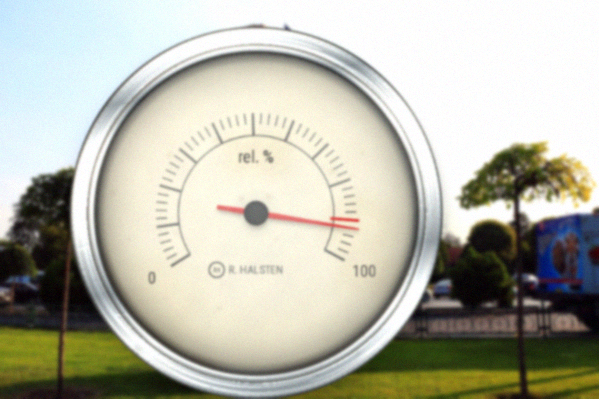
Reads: 92 (%)
